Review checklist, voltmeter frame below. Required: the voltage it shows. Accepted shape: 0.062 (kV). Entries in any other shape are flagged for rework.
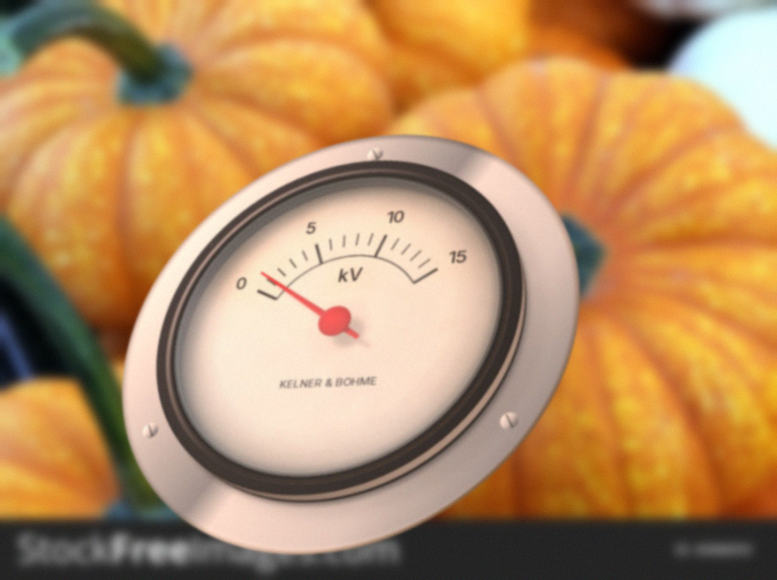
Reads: 1 (kV)
